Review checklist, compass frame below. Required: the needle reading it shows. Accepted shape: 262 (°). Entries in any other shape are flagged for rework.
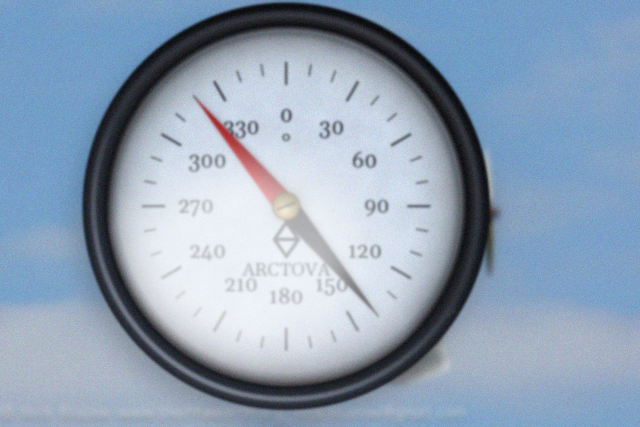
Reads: 320 (°)
